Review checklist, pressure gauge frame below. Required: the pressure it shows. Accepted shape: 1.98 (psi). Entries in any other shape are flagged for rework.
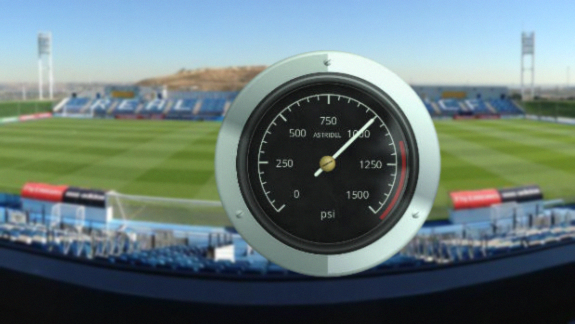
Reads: 1000 (psi)
